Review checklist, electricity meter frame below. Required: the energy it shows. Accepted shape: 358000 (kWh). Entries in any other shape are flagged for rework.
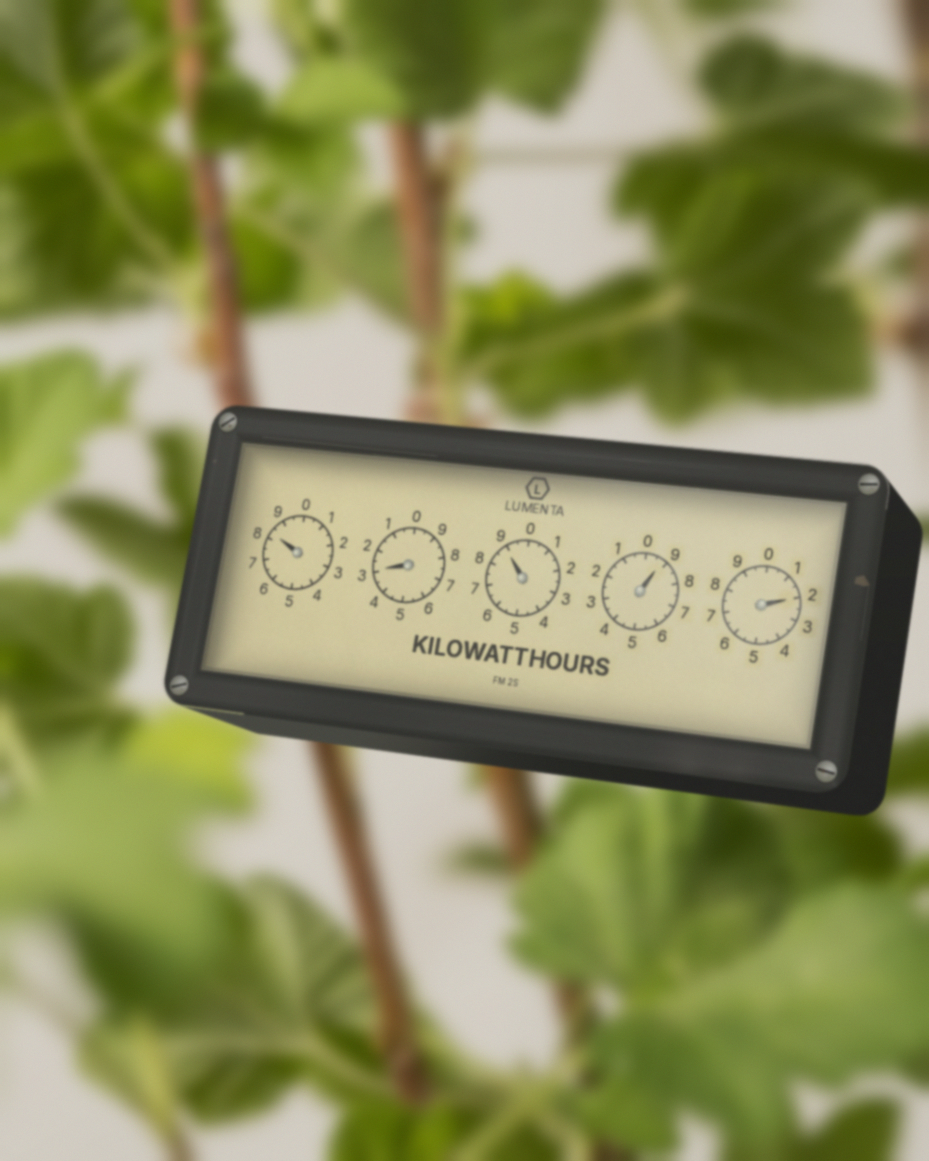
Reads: 82892 (kWh)
